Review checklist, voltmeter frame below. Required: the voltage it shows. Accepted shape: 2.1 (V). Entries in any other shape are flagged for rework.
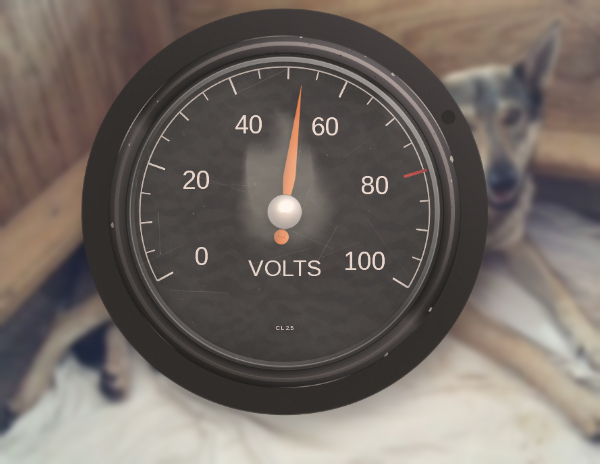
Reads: 52.5 (V)
